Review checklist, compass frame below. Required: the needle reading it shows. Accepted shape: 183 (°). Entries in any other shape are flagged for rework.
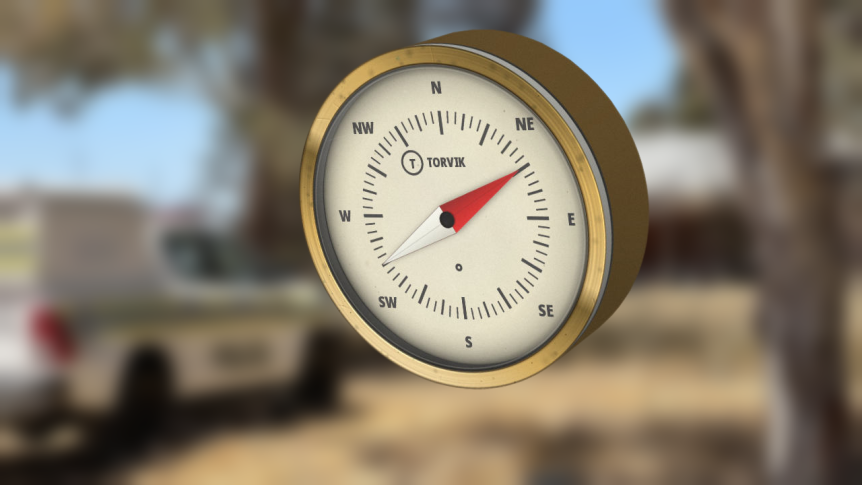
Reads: 60 (°)
